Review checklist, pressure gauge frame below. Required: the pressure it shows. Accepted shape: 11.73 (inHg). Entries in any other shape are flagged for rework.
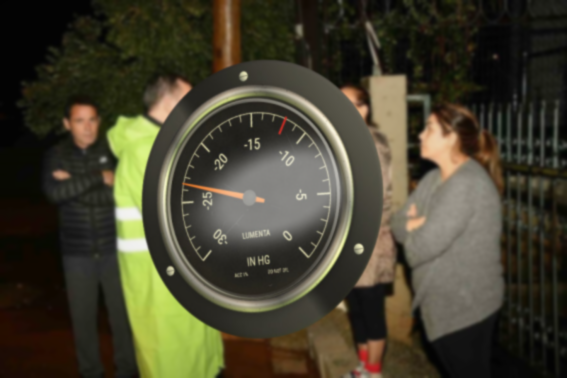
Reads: -23.5 (inHg)
